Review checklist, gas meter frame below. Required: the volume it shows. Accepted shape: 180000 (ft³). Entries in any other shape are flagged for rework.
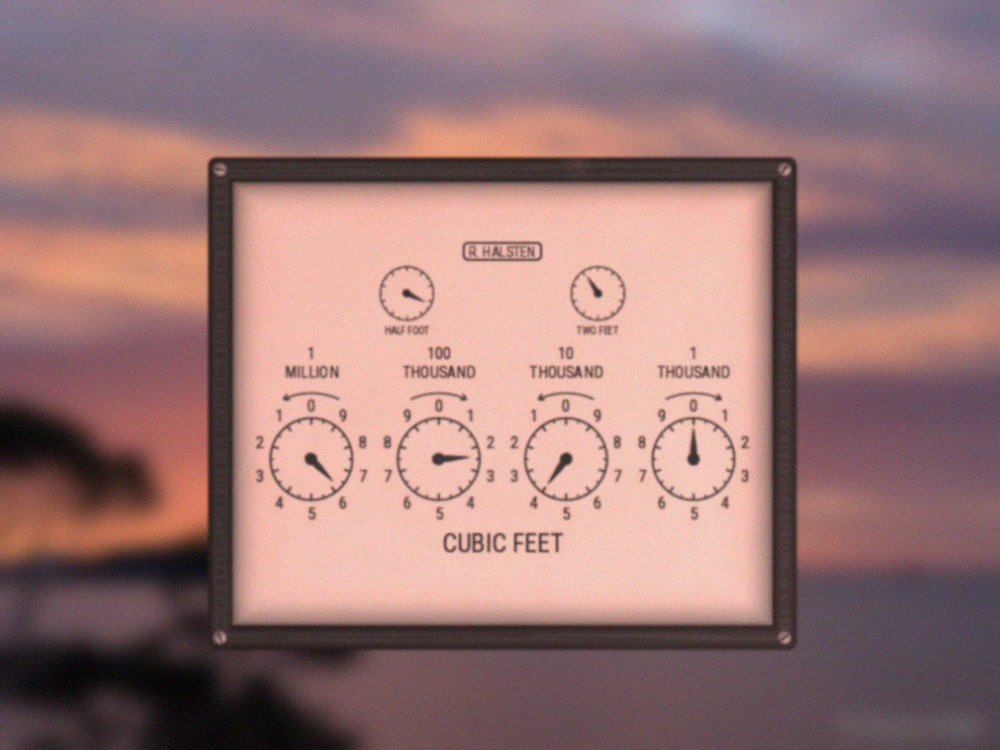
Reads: 624000 (ft³)
